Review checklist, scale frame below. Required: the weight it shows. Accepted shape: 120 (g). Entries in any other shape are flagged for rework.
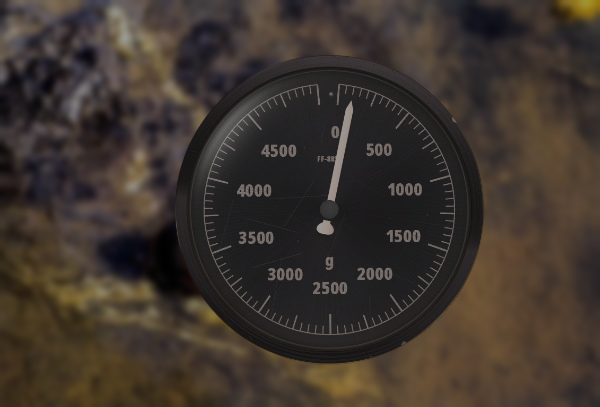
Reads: 100 (g)
